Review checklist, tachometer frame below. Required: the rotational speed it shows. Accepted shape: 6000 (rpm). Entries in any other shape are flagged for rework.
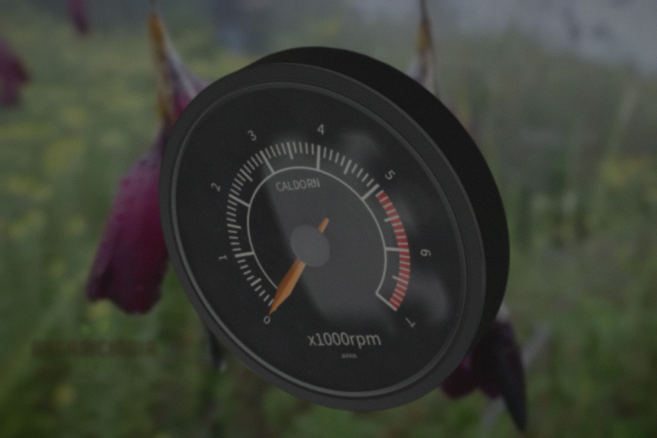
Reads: 0 (rpm)
